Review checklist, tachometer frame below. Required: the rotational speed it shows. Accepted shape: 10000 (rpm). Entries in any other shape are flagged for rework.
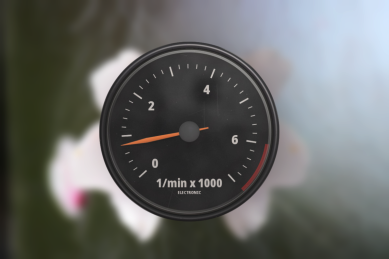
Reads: 800 (rpm)
